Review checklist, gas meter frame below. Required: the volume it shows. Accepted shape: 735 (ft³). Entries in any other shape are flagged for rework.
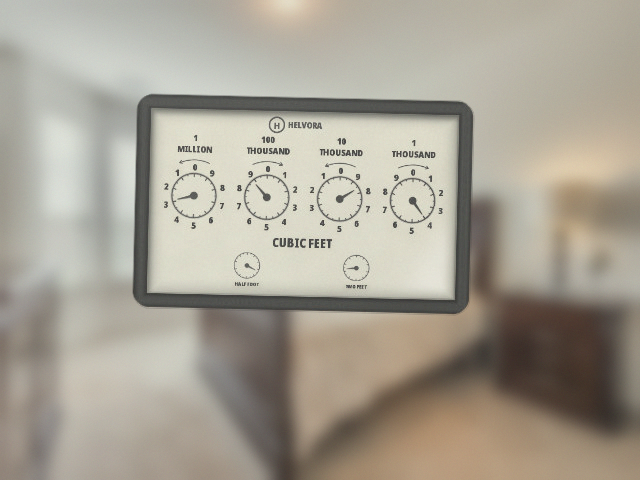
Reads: 288400 (ft³)
